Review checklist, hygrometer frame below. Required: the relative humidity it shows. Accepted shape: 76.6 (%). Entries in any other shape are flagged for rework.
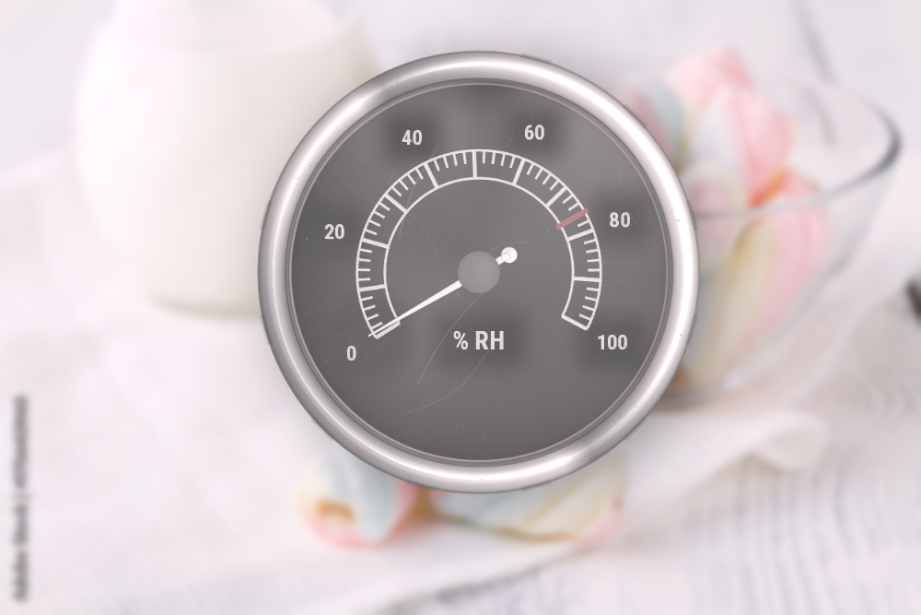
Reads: 1 (%)
